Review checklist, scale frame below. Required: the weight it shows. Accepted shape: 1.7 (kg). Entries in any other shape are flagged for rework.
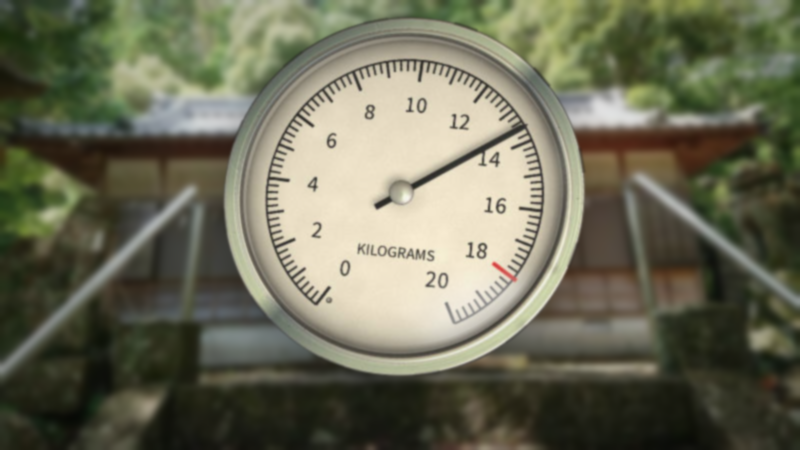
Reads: 13.6 (kg)
